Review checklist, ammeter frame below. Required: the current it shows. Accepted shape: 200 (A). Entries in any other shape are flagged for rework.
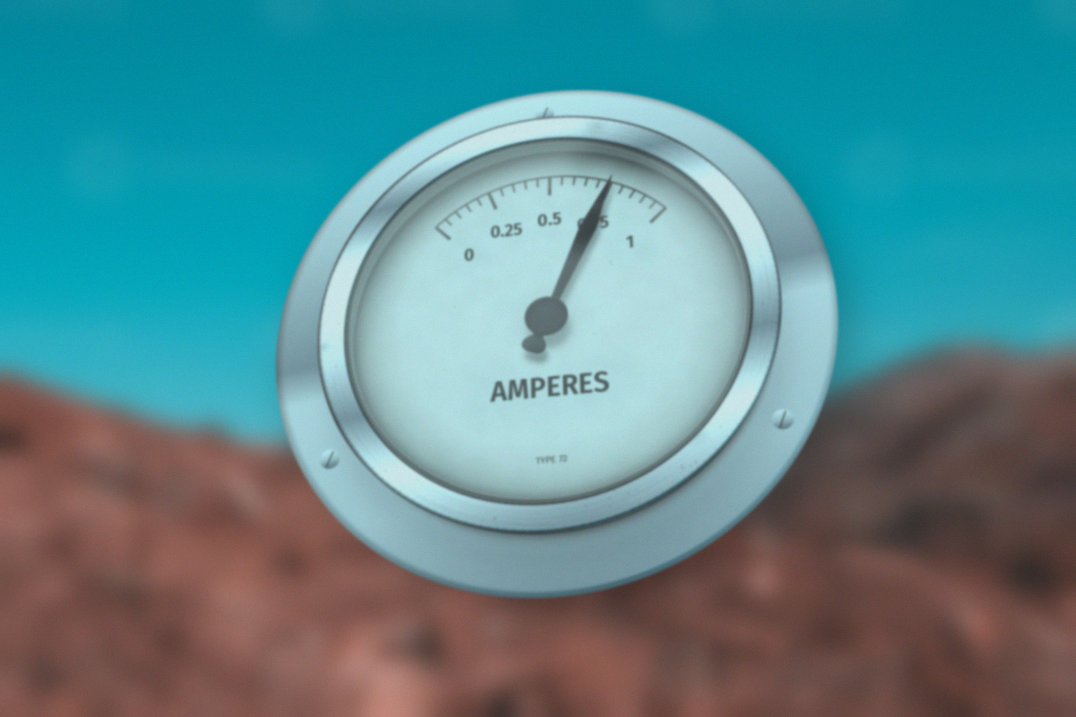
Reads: 0.75 (A)
